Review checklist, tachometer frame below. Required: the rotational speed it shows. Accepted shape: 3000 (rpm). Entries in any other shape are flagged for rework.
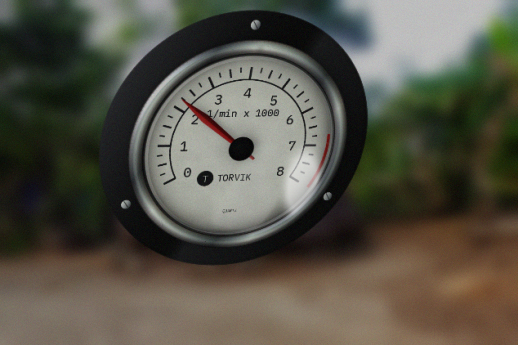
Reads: 2250 (rpm)
